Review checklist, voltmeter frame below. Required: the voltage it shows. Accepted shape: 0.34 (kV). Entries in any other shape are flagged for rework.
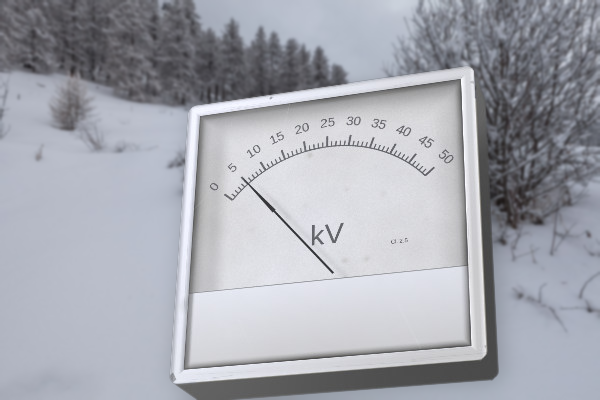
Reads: 5 (kV)
